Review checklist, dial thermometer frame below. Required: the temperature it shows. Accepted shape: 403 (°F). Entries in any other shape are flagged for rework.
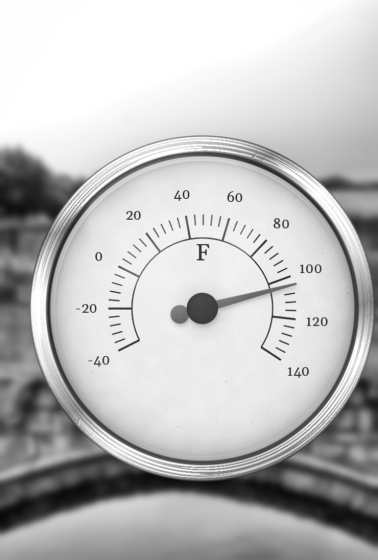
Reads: 104 (°F)
